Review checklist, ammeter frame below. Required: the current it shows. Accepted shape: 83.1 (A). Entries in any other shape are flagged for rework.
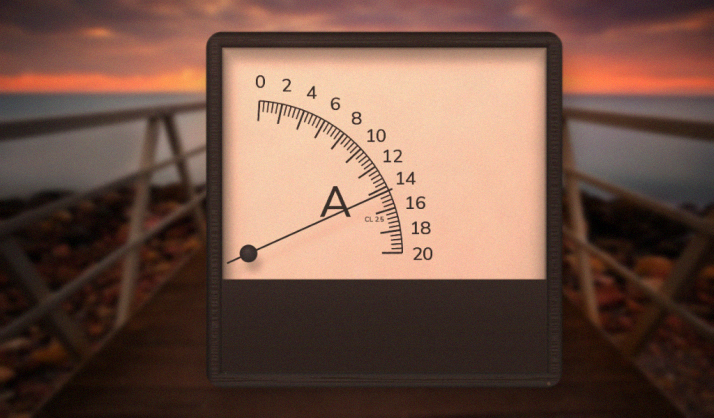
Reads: 14.4 (A)
